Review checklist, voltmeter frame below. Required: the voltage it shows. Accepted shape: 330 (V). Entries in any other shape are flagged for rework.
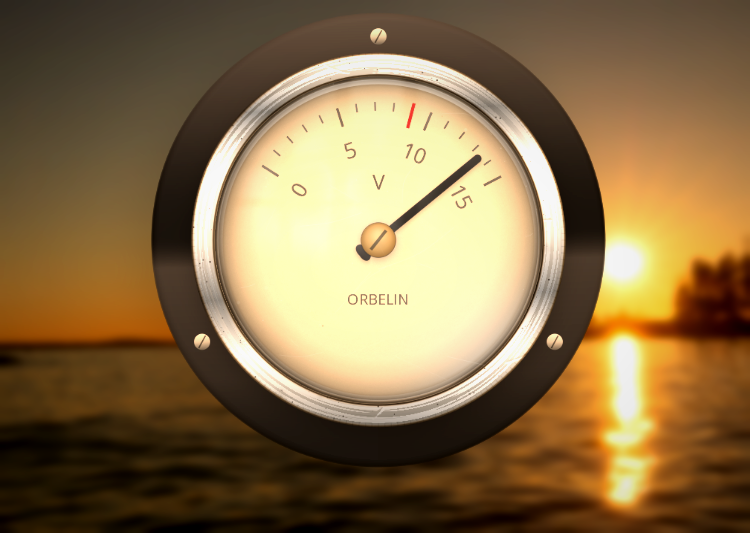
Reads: 13.5 (V)
